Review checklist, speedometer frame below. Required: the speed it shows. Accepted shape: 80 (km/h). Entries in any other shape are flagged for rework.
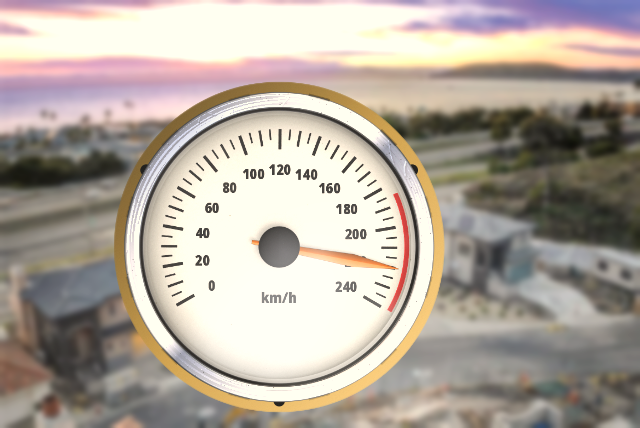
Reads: 220 (km/h)
